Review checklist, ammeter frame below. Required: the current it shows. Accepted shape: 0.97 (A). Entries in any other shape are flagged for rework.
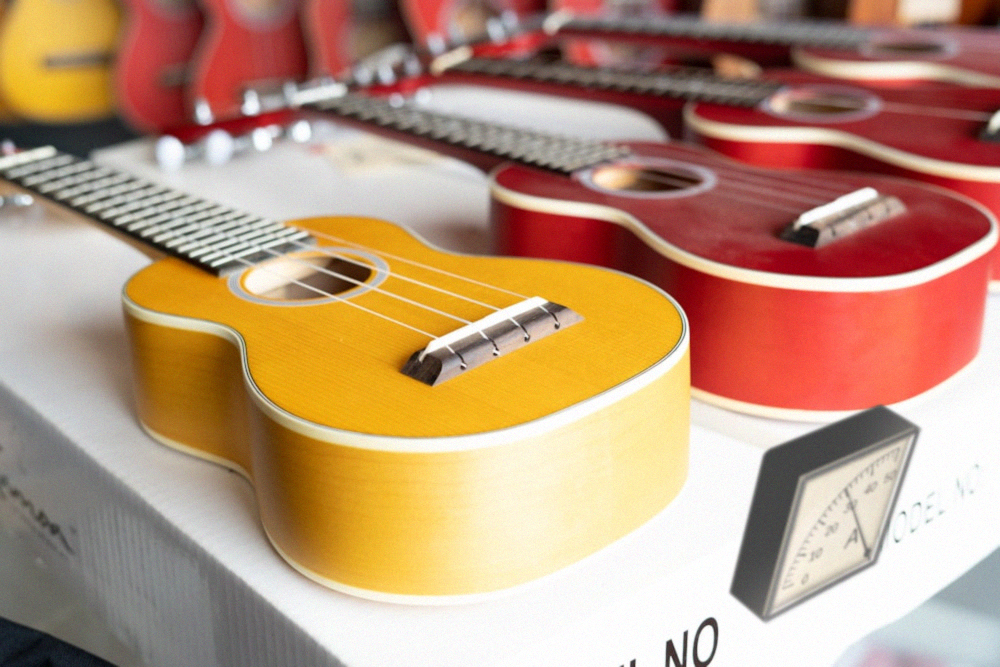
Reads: 30 (A)
